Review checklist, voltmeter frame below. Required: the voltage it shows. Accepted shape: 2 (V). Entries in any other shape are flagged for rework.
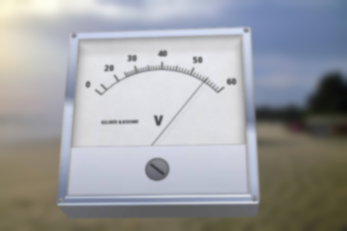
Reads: 55 (V)
